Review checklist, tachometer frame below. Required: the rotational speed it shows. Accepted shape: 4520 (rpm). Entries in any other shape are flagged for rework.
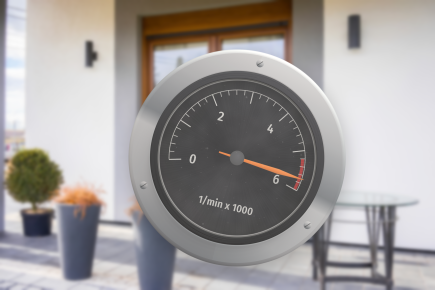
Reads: 5700 (rpm)
